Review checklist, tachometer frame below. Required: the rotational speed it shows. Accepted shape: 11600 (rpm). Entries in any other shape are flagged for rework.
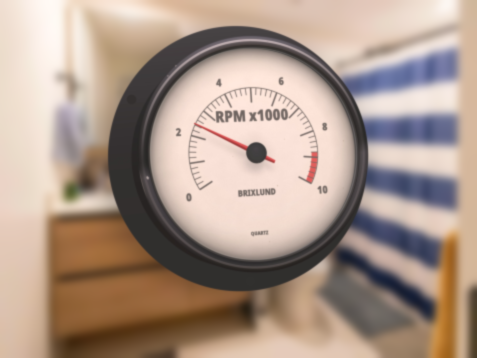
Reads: 2400 (rpm)
